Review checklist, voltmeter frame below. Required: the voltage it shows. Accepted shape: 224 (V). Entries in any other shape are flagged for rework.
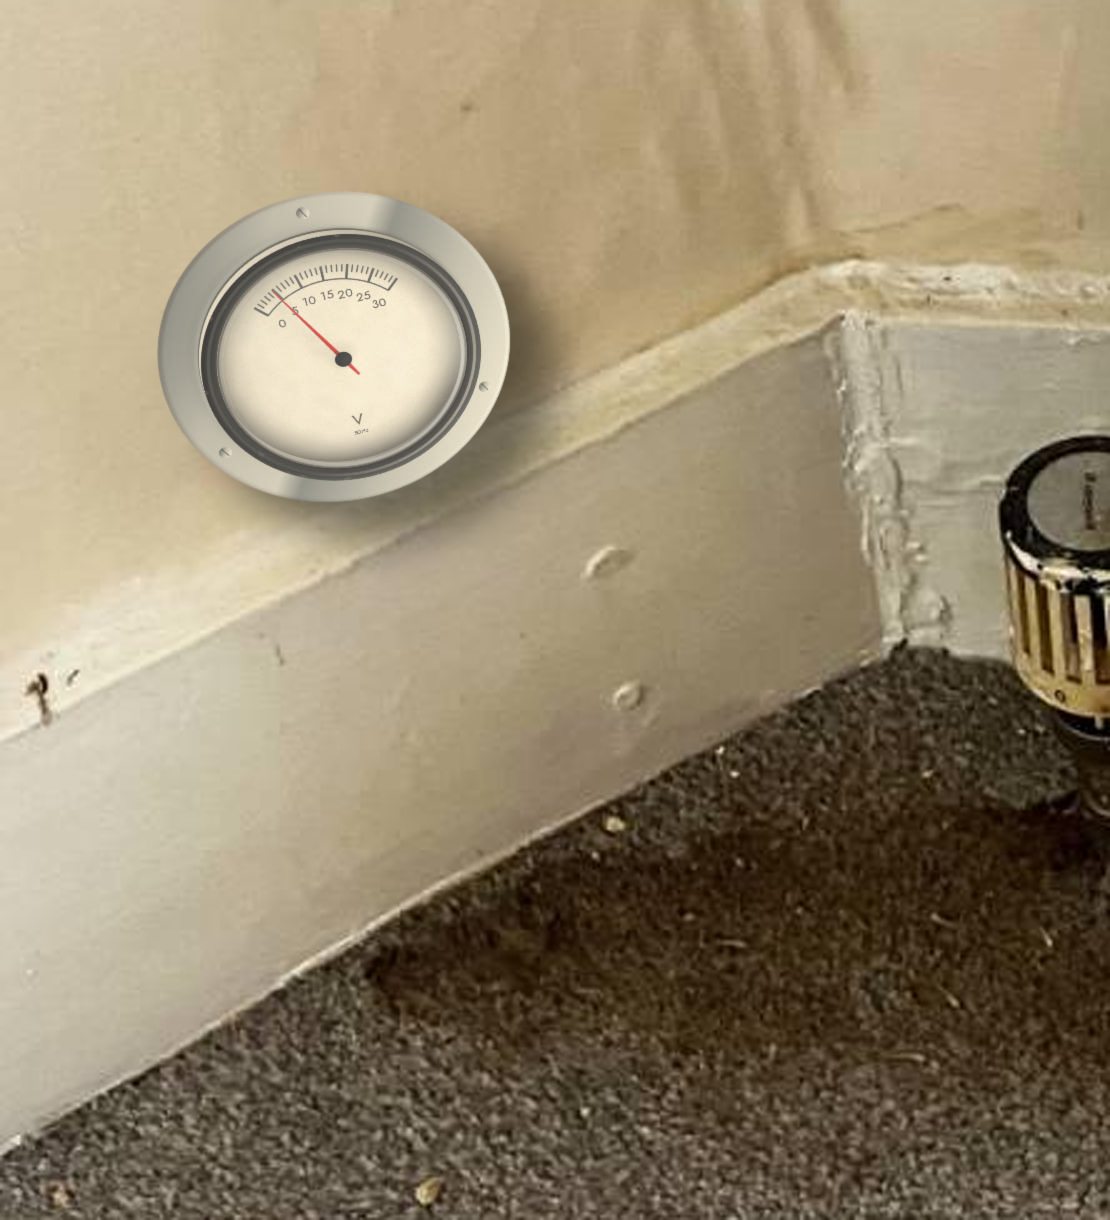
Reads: 5 (V)
